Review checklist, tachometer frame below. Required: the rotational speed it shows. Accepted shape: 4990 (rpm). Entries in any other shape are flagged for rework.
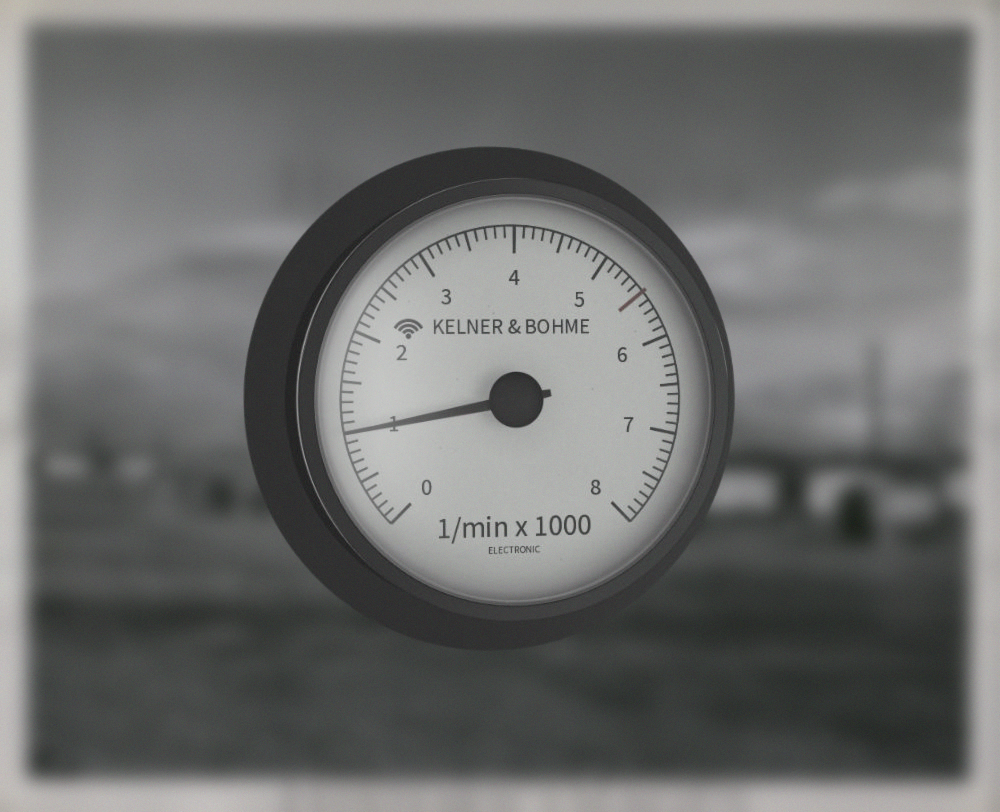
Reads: 1000 (rpm)
